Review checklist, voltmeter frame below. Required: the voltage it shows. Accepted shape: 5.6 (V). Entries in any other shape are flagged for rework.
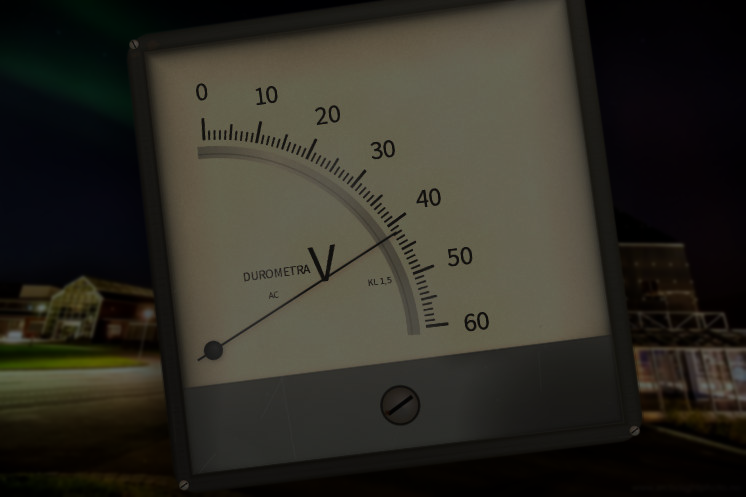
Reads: 42 (V)
